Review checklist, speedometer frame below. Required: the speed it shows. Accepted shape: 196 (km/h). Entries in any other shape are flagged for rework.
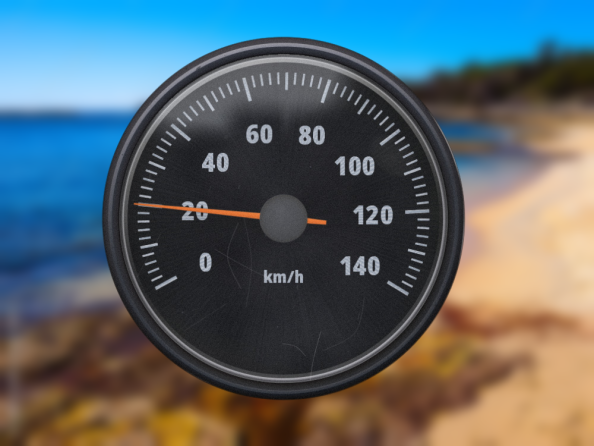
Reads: 20 (km/h)
